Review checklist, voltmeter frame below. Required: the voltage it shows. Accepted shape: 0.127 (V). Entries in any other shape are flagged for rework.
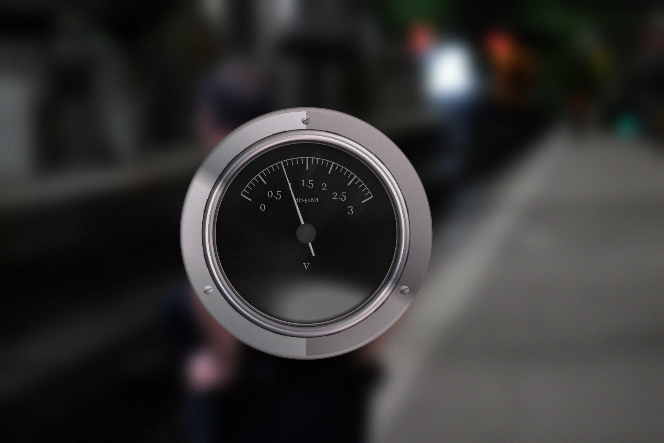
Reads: 1 (V)
